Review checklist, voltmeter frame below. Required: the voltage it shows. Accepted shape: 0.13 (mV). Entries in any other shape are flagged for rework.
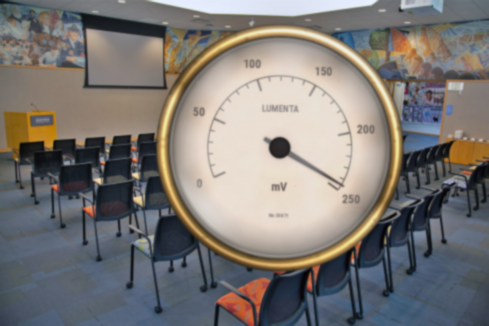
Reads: 245 (mV)
